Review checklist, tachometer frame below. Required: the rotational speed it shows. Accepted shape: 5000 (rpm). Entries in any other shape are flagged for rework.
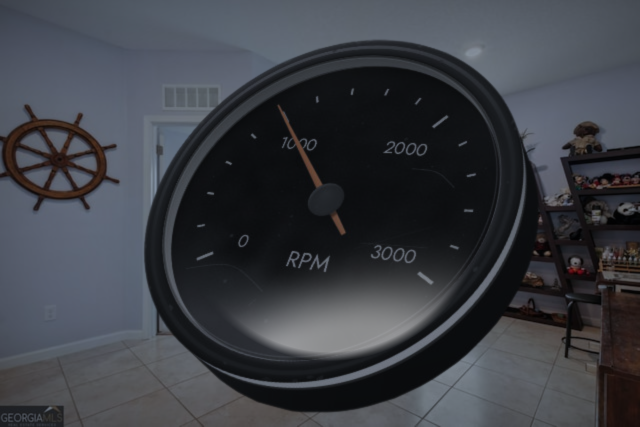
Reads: 1000 (rpm)
